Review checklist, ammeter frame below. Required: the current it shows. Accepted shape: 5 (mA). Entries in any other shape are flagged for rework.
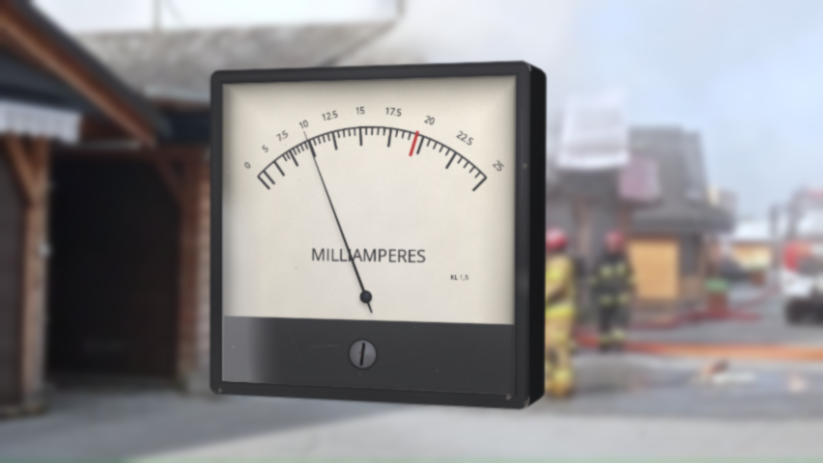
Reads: 10 (mA)
